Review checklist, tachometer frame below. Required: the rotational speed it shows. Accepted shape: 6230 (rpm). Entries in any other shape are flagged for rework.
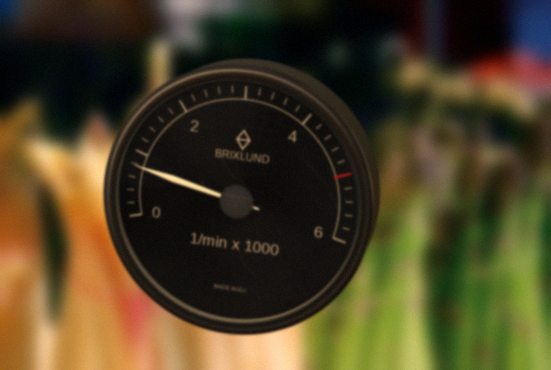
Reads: 800 (rpm)
